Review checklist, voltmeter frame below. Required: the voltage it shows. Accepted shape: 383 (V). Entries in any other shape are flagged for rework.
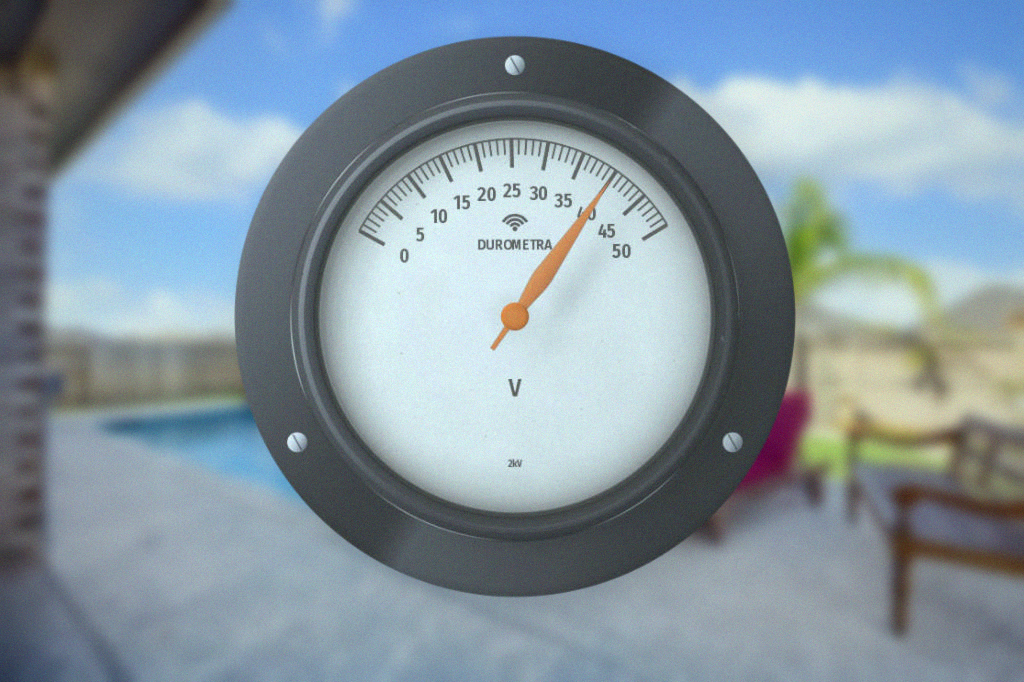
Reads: 40 (V)
